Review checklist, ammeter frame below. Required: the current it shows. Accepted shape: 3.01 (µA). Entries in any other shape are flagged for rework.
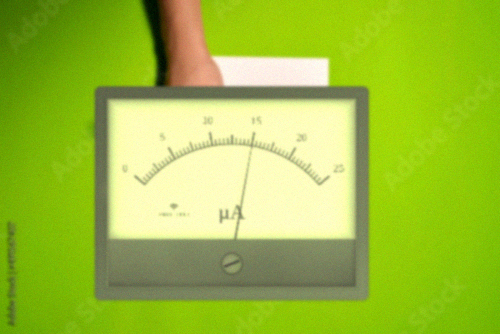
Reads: 15 (µA)
